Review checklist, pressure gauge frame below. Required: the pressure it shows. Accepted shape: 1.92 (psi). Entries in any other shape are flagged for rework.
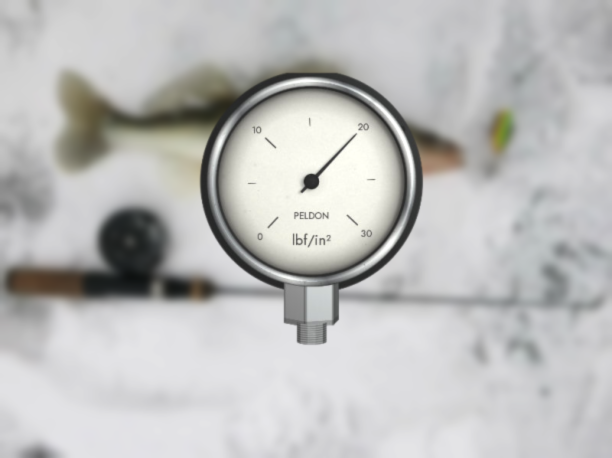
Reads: 20 (psi)
